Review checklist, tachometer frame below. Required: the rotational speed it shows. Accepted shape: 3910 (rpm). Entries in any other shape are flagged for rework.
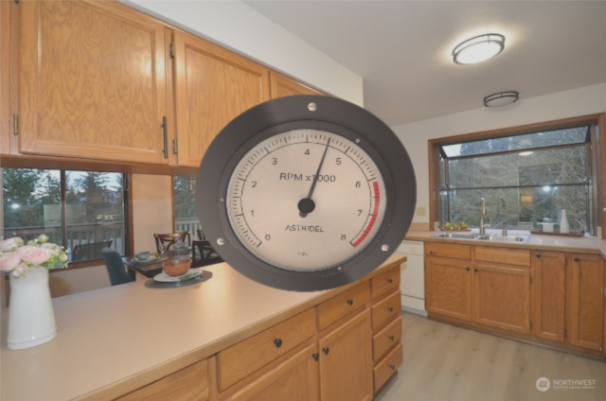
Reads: 4500 (rpm)
